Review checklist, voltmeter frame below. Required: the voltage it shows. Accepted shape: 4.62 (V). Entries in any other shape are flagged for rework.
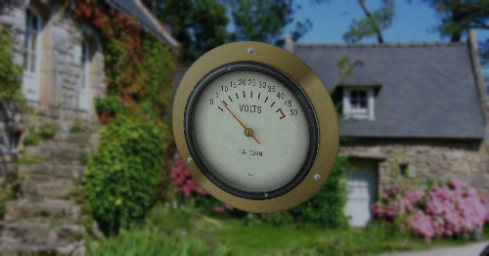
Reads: 5 (V)
